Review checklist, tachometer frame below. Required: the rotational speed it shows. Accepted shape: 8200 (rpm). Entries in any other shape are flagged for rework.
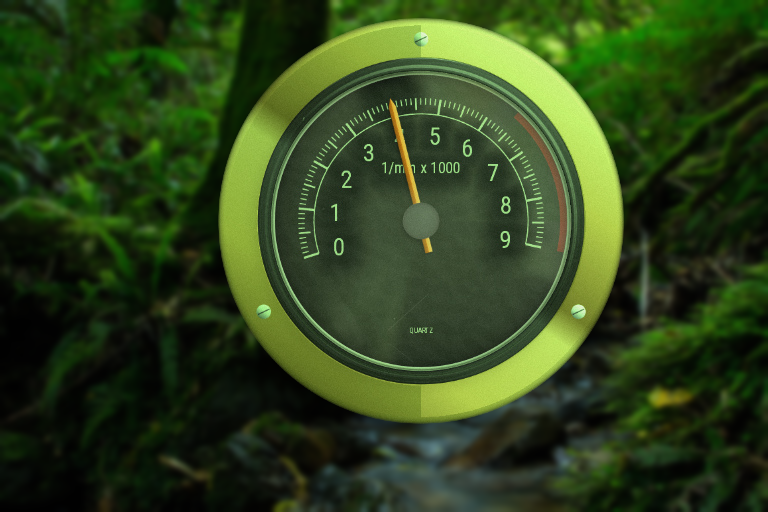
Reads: 4000 (rpm)
